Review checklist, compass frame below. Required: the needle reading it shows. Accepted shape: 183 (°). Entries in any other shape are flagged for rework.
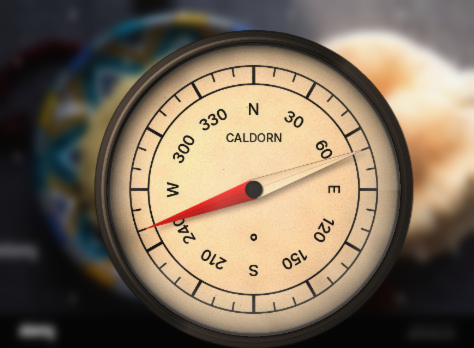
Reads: 250 (°)
